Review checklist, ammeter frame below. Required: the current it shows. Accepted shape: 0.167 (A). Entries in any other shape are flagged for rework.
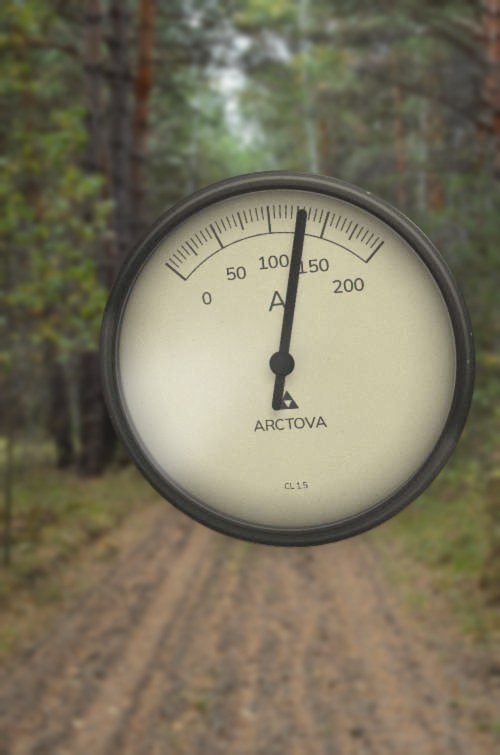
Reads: 130 (A)
